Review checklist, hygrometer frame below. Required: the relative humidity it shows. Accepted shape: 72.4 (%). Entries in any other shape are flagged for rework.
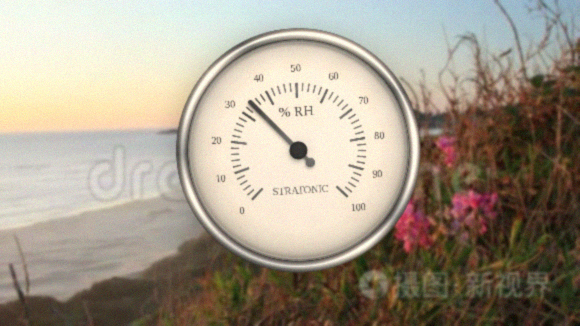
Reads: 34 (%)
